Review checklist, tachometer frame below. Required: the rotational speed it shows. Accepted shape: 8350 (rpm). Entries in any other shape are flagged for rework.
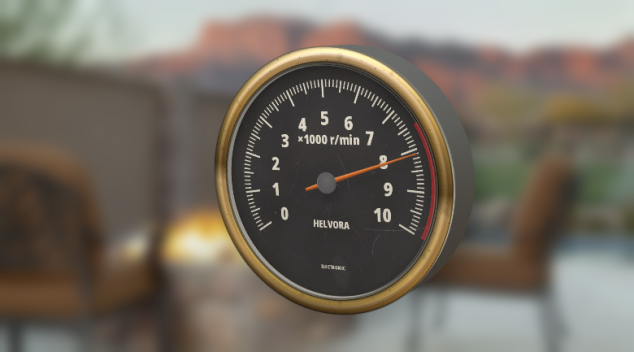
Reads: 8100 (rpm)
